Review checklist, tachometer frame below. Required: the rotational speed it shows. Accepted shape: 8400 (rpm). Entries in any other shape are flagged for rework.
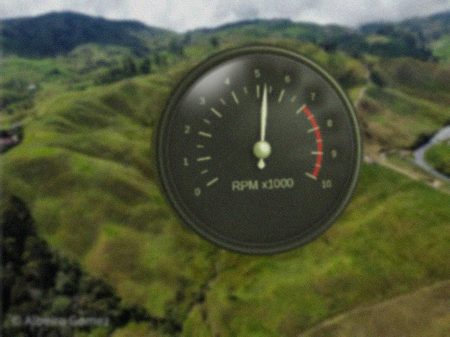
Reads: 5250 (rpm)
